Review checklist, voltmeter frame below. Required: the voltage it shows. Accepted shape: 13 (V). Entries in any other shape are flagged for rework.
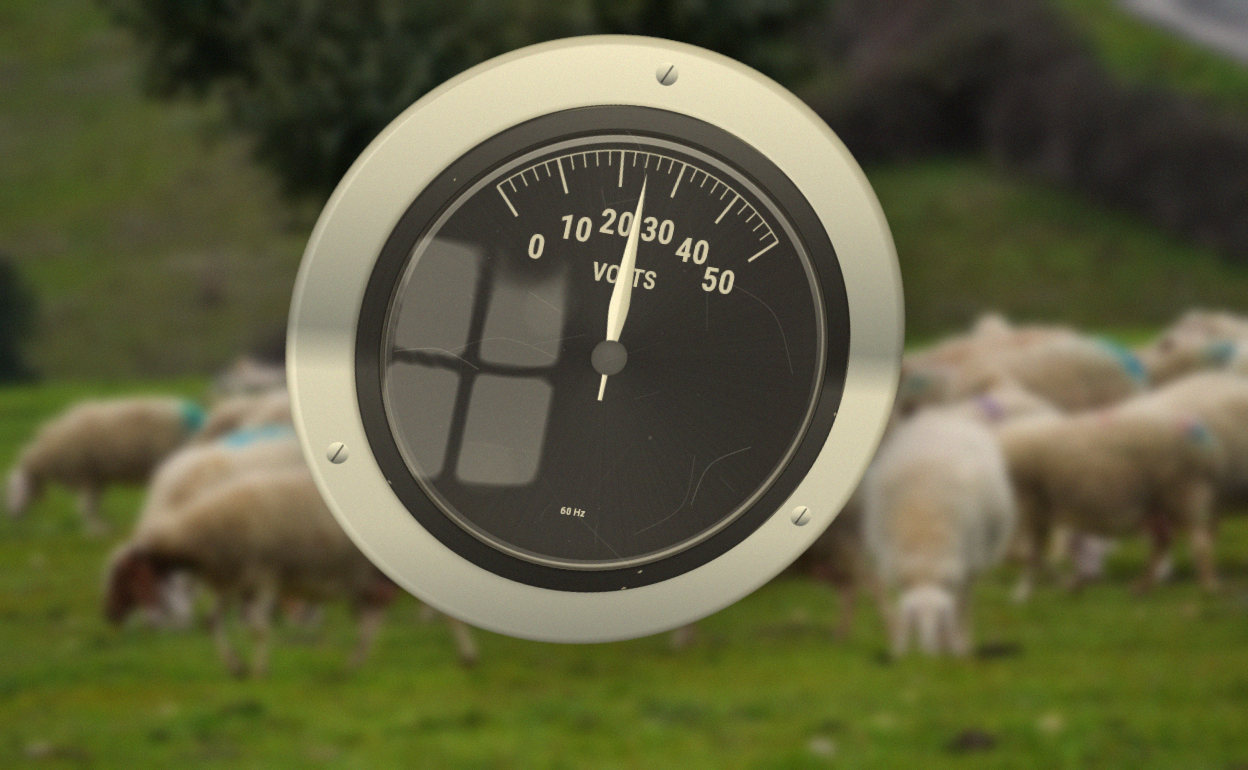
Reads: 24 (V)
